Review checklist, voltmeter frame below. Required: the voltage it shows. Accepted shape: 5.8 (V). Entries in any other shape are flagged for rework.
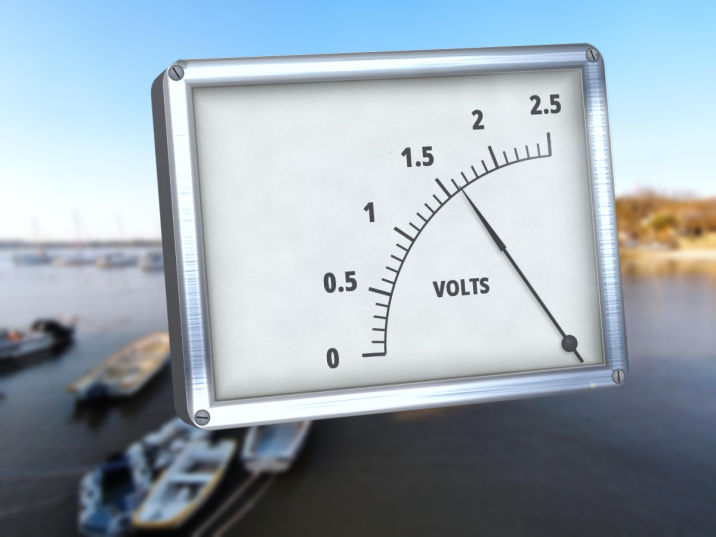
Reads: 1.6 (V)
